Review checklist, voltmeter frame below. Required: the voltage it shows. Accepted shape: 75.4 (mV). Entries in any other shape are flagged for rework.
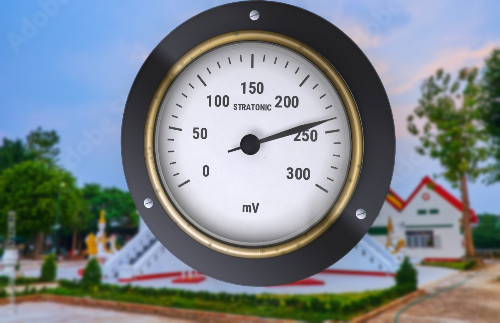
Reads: 240 (mV)
